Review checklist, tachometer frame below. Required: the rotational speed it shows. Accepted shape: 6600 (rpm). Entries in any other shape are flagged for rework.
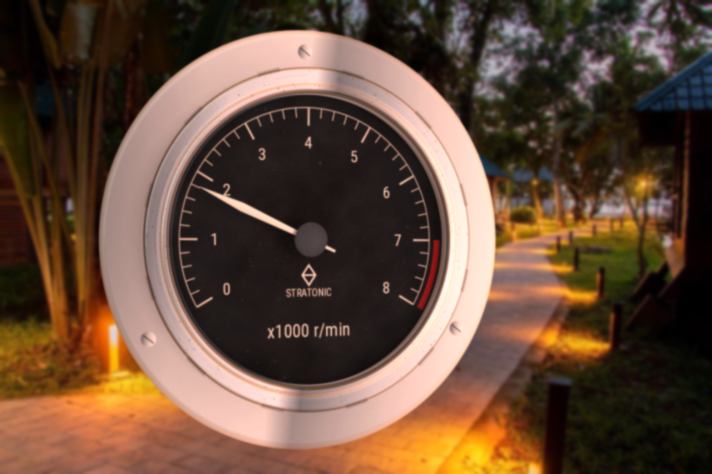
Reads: 1800 (rpm)
